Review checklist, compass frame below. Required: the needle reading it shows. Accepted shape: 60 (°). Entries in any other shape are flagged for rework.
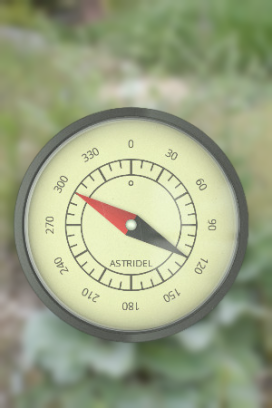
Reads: 300 (°)
